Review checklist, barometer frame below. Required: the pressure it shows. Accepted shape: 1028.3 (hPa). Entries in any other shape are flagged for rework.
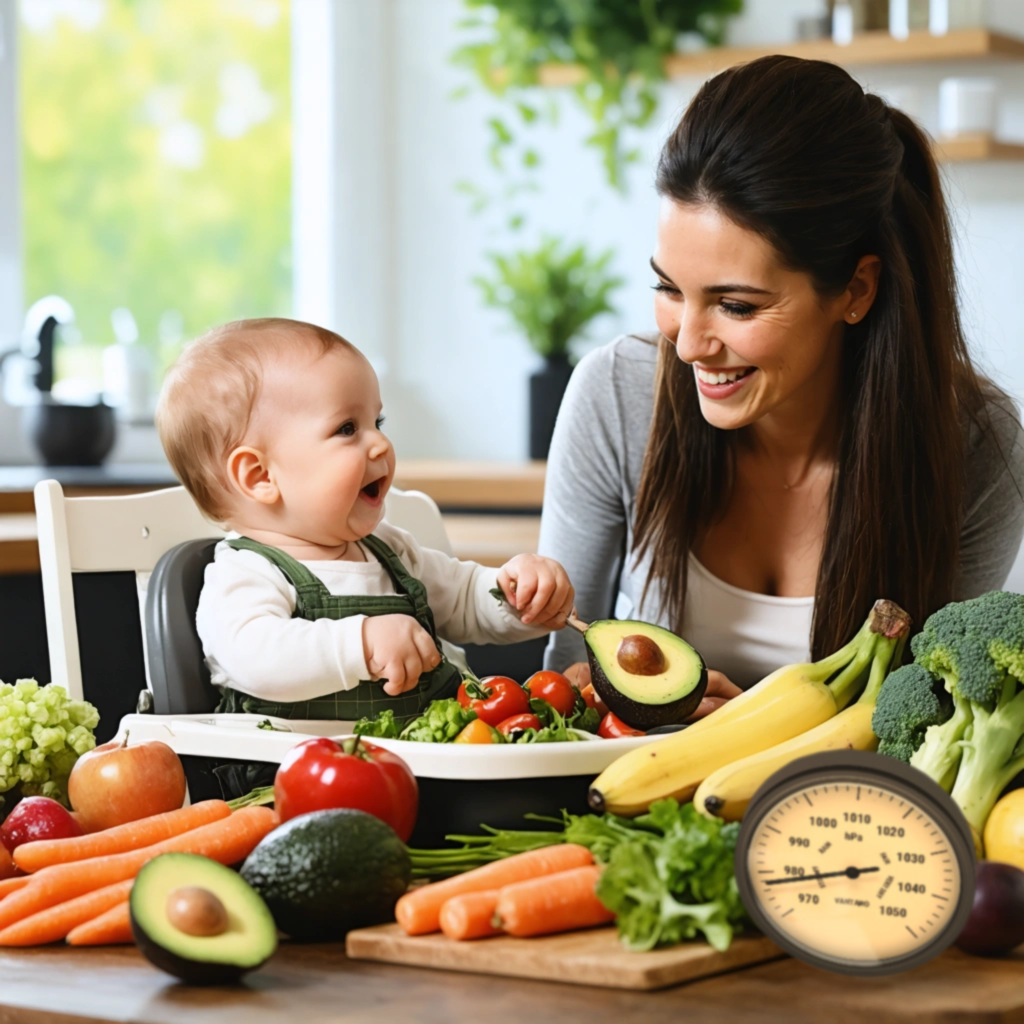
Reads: 978 (hPa)
